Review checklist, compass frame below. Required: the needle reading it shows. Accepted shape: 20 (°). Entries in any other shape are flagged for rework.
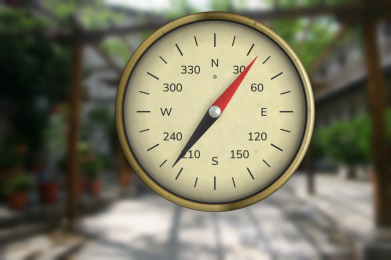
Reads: 37.5 (°)
